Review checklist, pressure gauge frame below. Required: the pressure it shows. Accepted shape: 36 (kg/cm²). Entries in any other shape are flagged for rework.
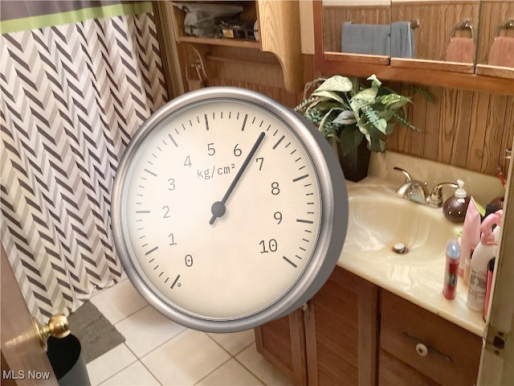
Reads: 6.6 (kg/cm²)
